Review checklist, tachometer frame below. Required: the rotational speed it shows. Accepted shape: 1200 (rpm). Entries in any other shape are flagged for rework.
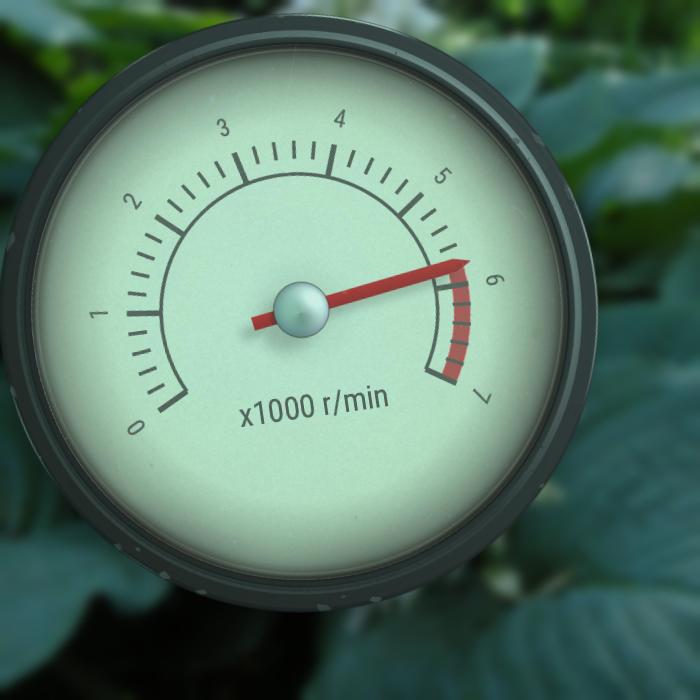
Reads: 5800 (rpm)
